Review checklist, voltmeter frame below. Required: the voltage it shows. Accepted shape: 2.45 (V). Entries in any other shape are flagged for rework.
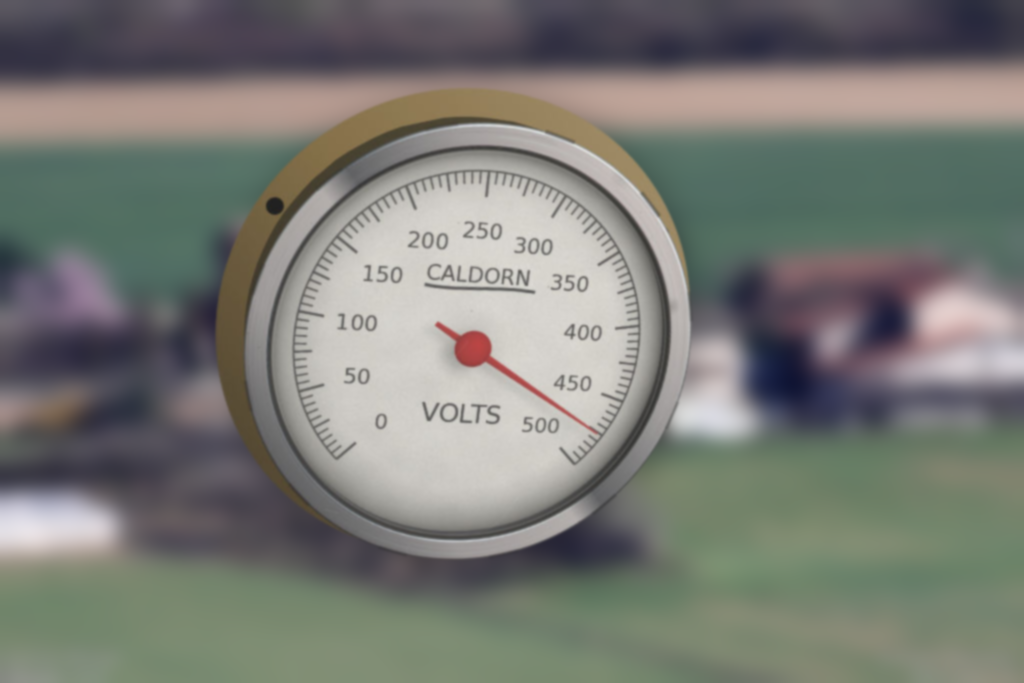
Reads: 475 (V)
